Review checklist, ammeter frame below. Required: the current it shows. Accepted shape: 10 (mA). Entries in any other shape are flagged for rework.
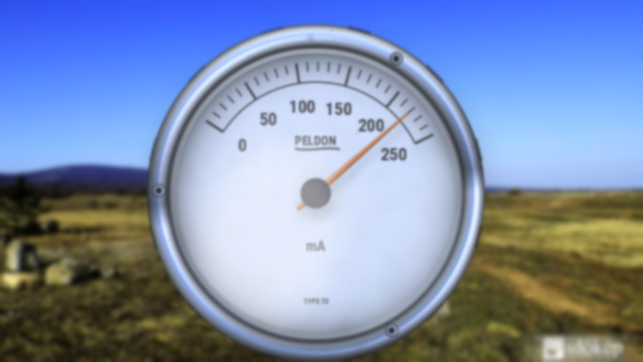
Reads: 220 (mA)
